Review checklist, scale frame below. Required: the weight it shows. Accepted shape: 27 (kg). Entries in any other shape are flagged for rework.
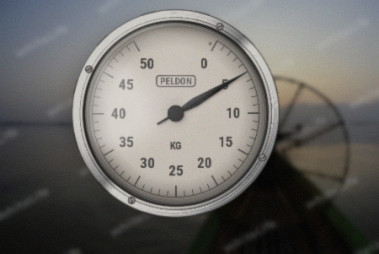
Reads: 5 (kg)
